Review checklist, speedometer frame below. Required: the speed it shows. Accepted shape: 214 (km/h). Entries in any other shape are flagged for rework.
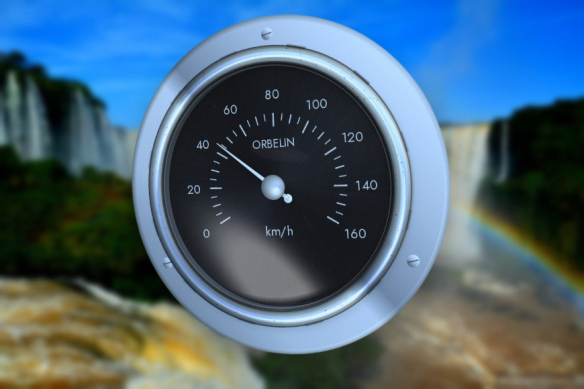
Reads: 45 (km/h)
